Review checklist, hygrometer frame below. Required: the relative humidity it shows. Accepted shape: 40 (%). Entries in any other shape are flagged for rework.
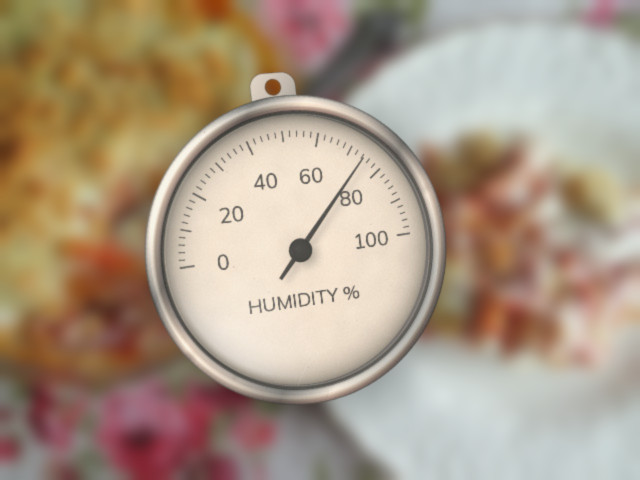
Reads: 74 (%)
